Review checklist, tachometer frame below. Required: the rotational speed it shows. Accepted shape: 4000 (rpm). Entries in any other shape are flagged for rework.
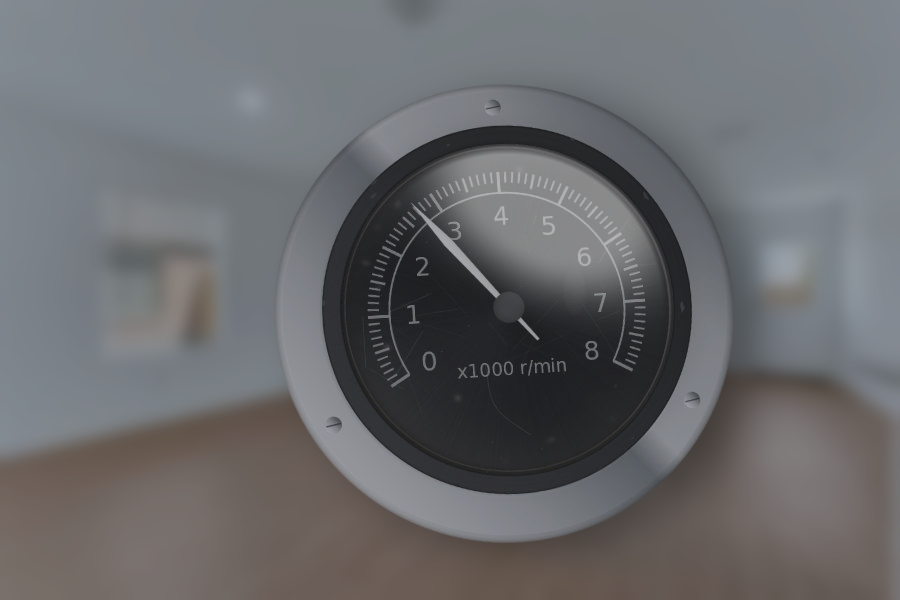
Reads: 2700 (rpm)
